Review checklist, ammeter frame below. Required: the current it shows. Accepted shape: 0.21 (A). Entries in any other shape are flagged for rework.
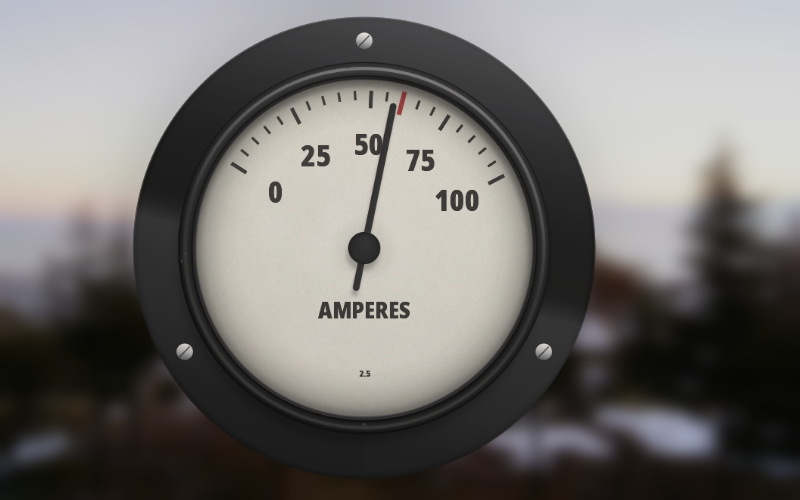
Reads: 57.5 (A)
